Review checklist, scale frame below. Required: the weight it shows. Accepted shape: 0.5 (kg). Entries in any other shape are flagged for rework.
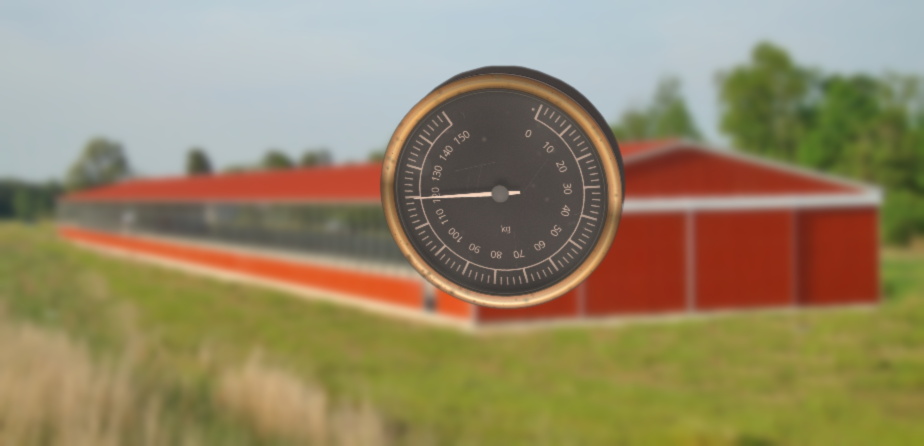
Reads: 120 (kg)
